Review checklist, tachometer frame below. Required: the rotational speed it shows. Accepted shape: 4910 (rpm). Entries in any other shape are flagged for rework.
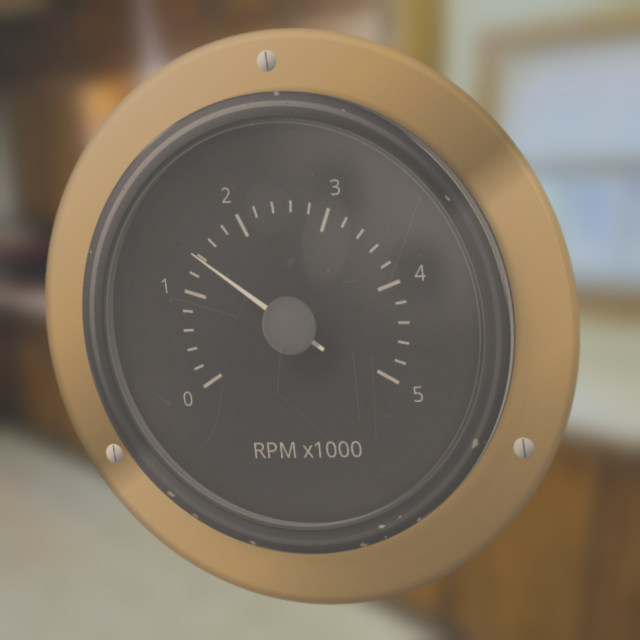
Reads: 1400 (rpm)
